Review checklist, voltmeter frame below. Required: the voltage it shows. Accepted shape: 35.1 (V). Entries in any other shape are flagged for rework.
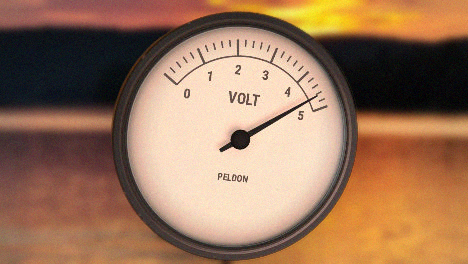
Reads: 4.6 (V)
